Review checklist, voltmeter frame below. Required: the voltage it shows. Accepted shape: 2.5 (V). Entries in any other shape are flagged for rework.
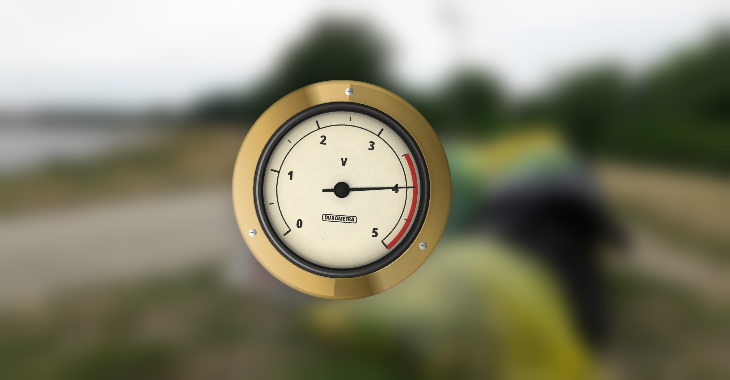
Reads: 4 (V)
